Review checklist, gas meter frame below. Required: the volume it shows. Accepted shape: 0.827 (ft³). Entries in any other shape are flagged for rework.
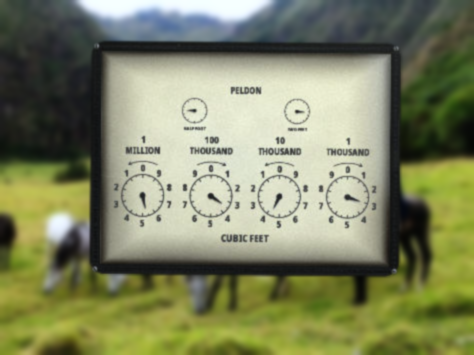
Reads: 534300 (ft³)
